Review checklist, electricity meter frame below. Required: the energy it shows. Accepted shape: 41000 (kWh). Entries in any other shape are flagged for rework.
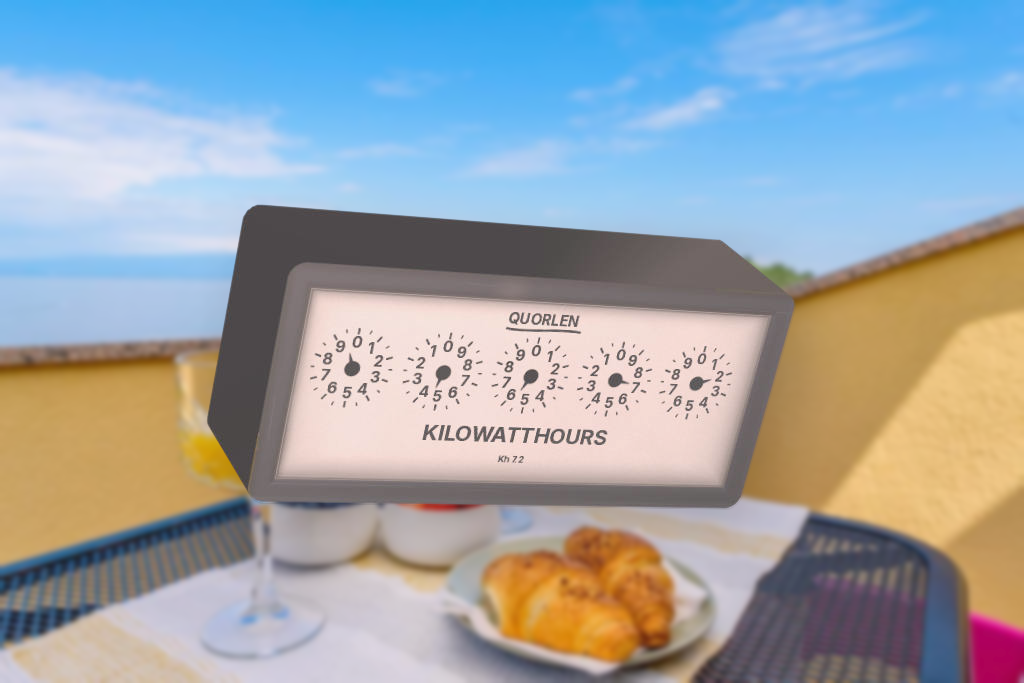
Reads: 94572 (kWh)
